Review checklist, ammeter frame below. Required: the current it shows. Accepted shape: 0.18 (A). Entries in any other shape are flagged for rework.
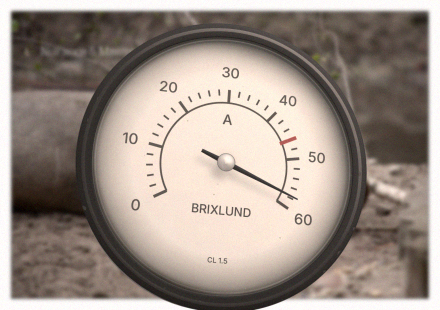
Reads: 58 (A)
